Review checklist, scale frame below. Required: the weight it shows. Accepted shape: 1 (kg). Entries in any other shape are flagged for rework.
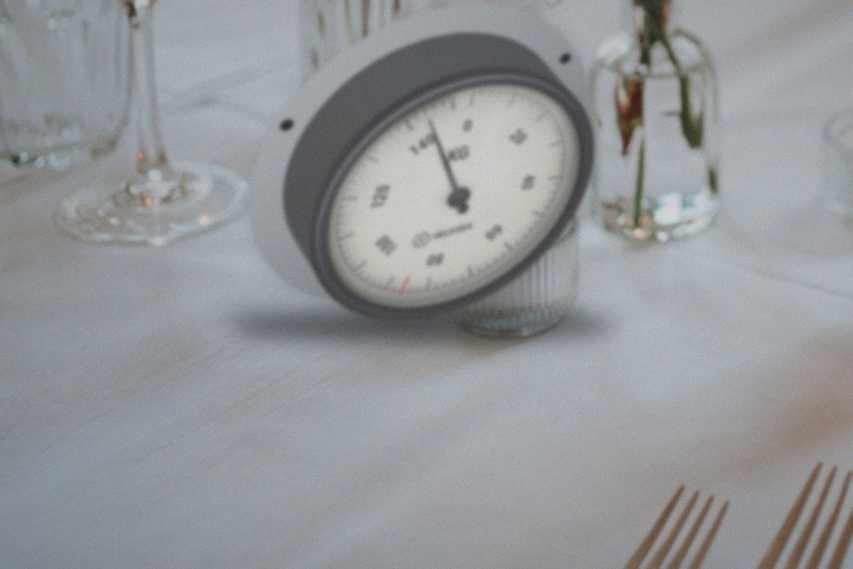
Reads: 144 (kg)
